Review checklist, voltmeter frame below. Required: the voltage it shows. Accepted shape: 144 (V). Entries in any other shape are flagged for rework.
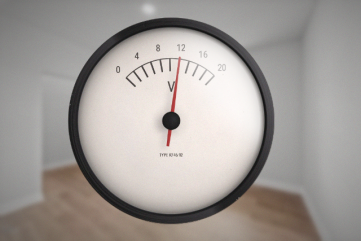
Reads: 12 (V)
